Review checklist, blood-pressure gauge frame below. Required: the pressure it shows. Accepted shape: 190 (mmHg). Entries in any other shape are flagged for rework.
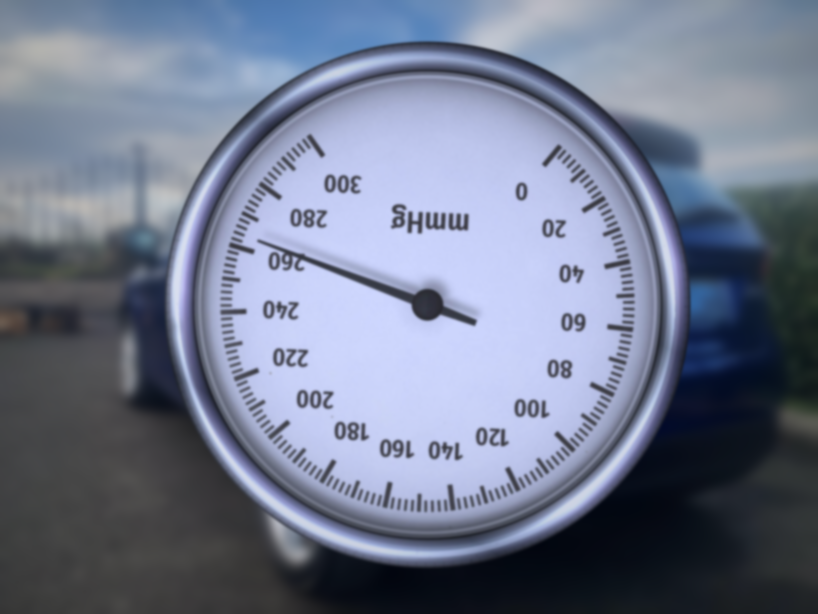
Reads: 264 (mmHg)
